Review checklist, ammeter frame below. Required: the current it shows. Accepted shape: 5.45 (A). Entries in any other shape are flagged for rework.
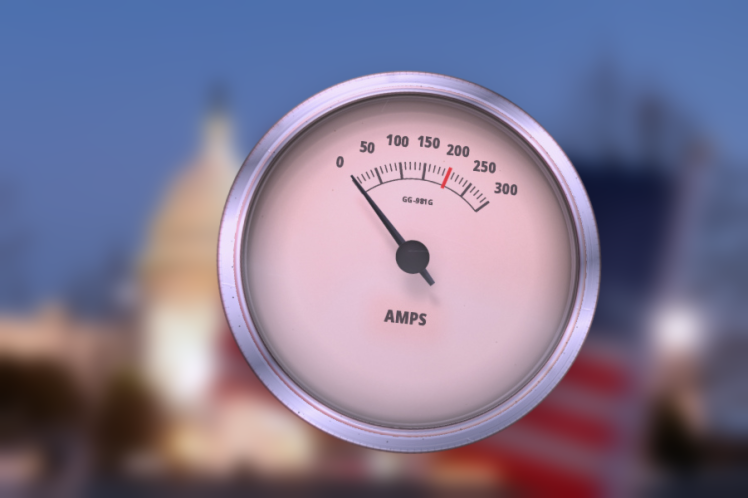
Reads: 0 (A)
